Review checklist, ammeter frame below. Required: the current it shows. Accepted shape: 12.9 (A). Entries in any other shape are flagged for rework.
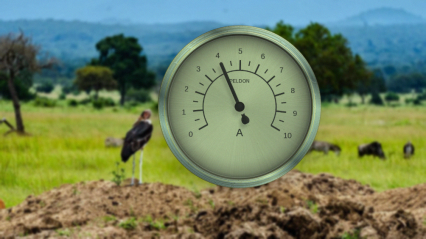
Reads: 4 (A)
